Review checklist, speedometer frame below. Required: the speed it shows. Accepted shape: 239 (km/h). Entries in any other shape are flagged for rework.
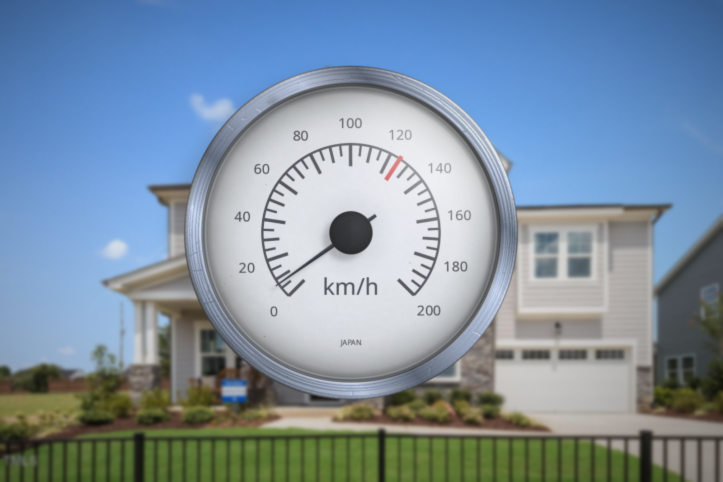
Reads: 7.5 (km/h)
